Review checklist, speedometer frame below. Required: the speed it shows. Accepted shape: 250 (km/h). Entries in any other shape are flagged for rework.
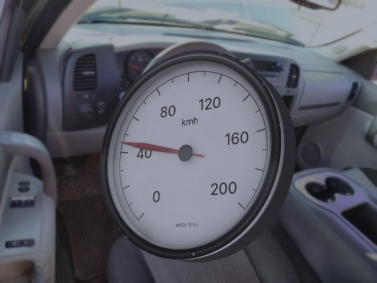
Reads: 45 (km/h)
